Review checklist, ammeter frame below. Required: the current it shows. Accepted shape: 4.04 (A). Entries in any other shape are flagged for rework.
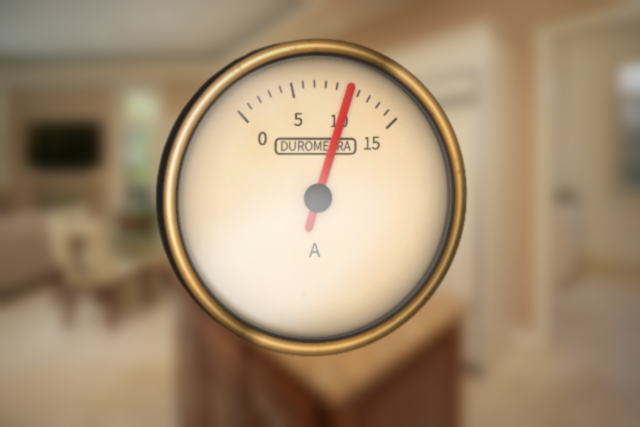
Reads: 10 (A)
